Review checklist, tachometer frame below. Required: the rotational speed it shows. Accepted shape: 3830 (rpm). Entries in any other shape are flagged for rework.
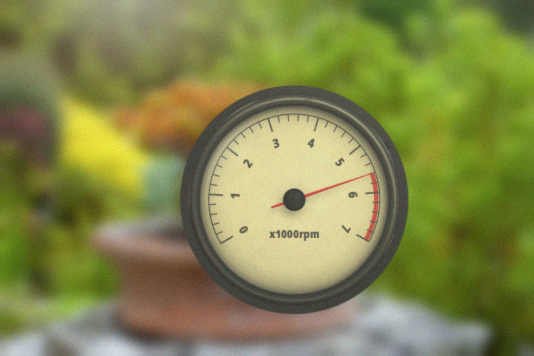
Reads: 5600 (rpm)
